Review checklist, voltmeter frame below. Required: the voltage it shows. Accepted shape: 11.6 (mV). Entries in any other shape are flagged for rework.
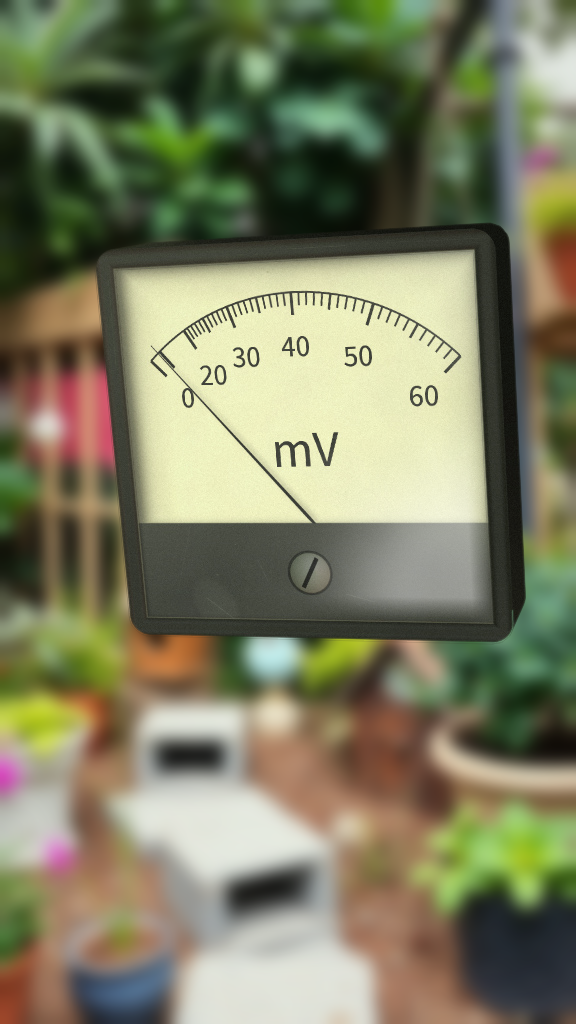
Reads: 10 (mV)
